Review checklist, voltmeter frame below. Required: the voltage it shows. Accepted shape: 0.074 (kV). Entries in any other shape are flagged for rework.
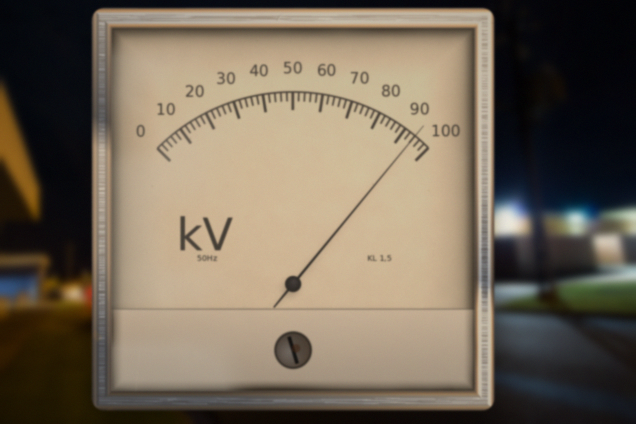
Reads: 94 (kV)
